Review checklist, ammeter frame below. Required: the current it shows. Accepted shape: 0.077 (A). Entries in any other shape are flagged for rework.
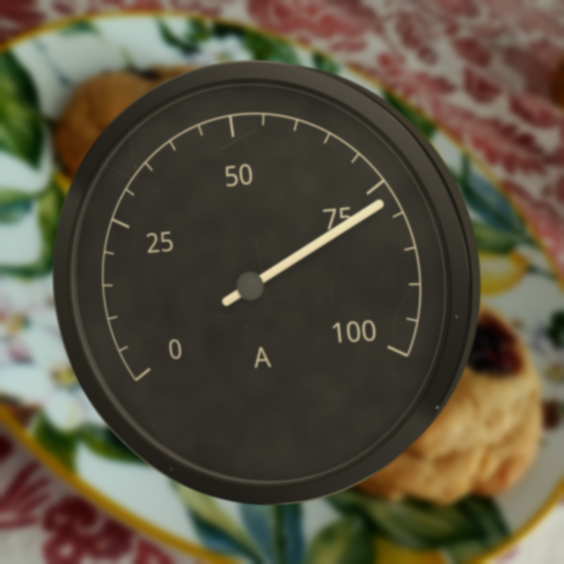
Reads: 77.5 (A)
